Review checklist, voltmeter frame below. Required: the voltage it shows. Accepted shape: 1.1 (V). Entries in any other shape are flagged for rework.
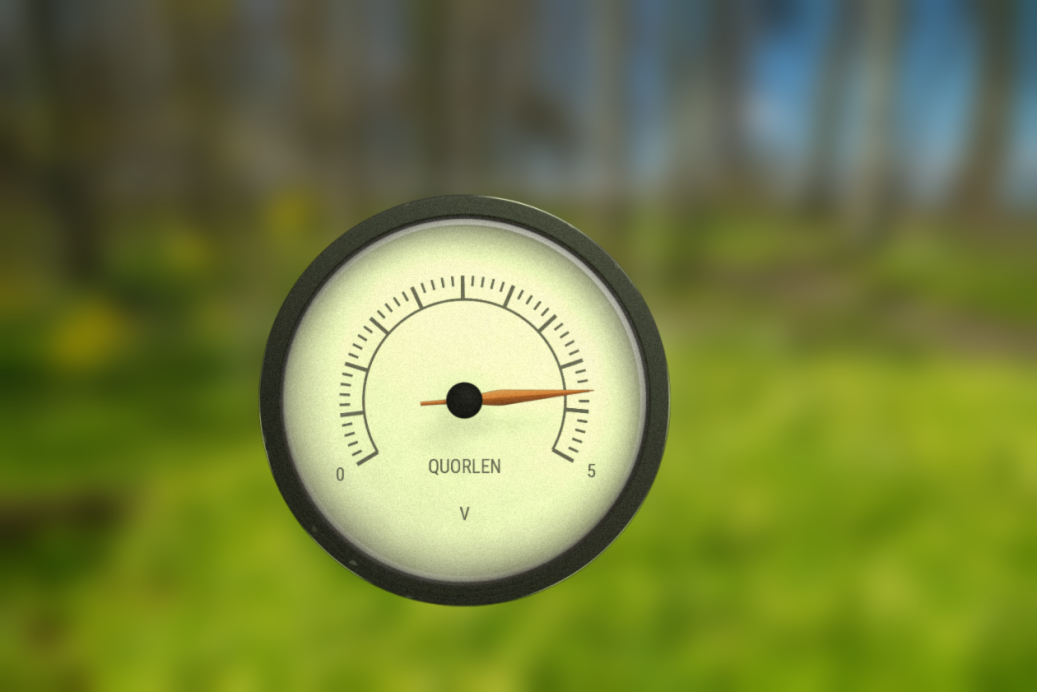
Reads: 4.3 (V)
